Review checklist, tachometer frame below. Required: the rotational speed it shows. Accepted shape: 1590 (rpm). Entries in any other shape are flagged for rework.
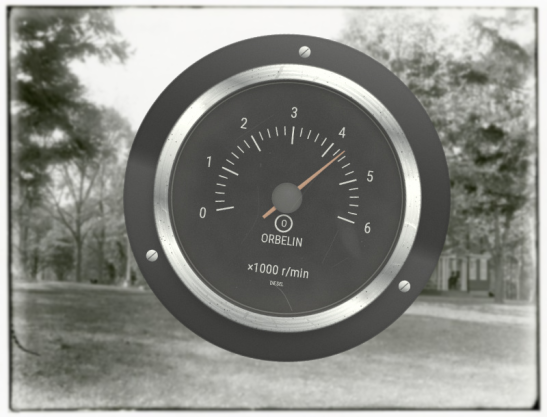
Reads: 4300 (rpm)
